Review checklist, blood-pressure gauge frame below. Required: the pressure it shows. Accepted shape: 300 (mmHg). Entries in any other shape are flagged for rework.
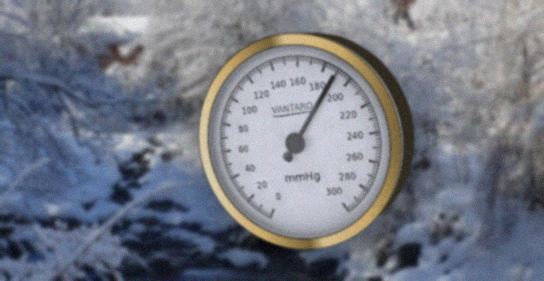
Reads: 190 (mmHg)
